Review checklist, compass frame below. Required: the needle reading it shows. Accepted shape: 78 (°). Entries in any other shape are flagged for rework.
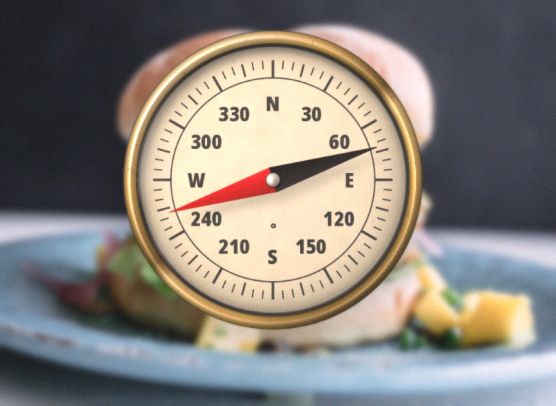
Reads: 252.5 (°)
